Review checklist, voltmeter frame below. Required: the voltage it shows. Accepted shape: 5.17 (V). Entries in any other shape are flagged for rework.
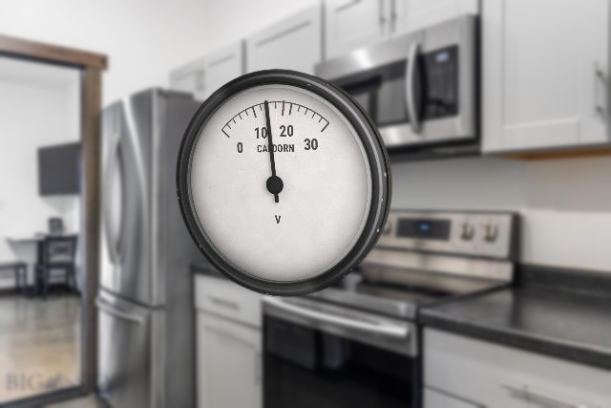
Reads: 14 (V)
